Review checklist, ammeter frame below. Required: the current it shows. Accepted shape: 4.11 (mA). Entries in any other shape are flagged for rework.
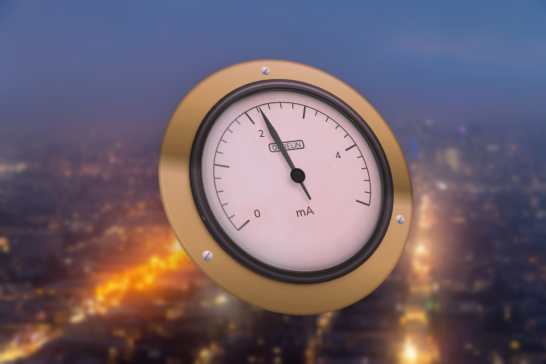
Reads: 2.2 (mA)
